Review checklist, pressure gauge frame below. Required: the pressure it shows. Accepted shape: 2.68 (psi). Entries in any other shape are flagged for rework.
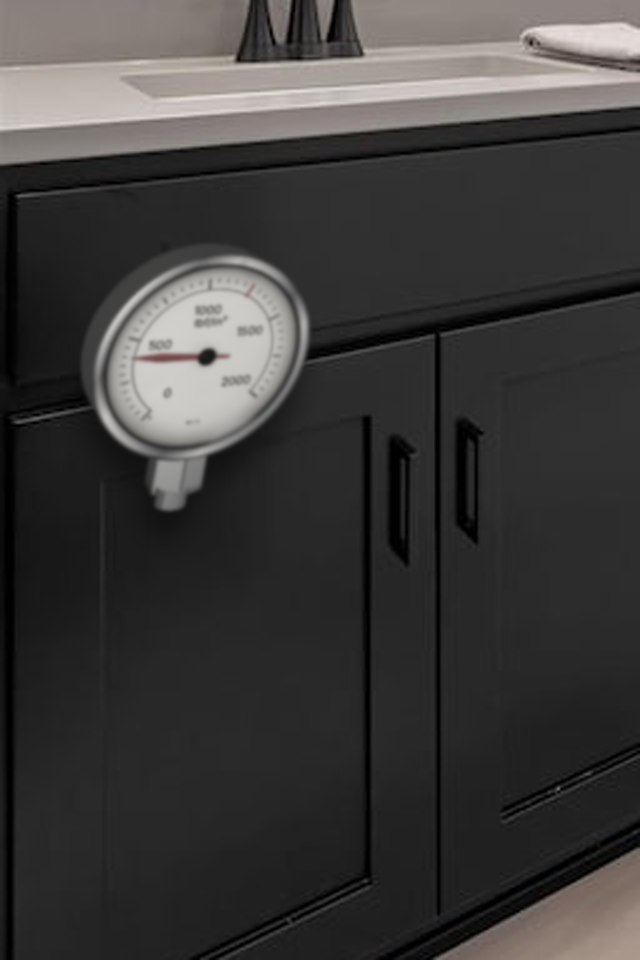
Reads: 400 (psi)
